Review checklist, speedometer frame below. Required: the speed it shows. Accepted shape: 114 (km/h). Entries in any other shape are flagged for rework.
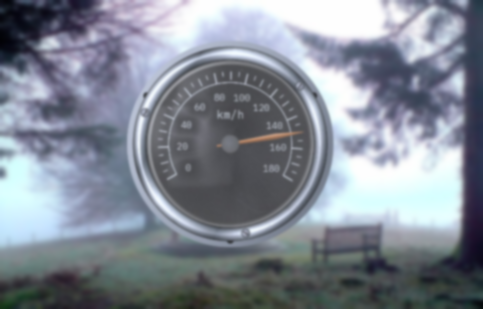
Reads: 150 (km/h)
